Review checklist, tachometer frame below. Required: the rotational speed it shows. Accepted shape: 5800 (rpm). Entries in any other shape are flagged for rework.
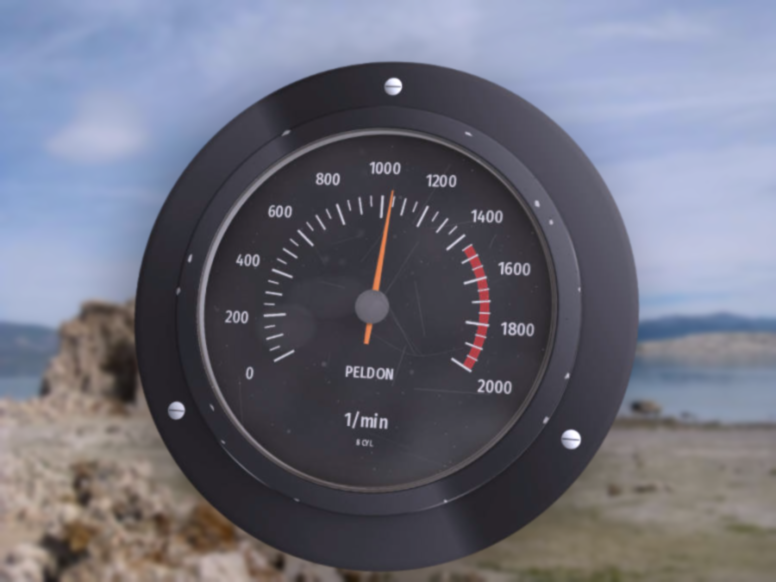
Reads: 1050 (rpm)
